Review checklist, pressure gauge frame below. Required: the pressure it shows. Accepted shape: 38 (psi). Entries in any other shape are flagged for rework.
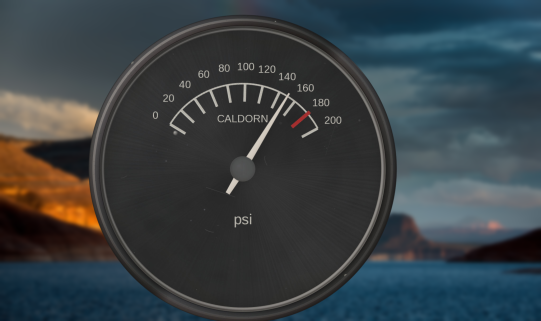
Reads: 150 (psi)
